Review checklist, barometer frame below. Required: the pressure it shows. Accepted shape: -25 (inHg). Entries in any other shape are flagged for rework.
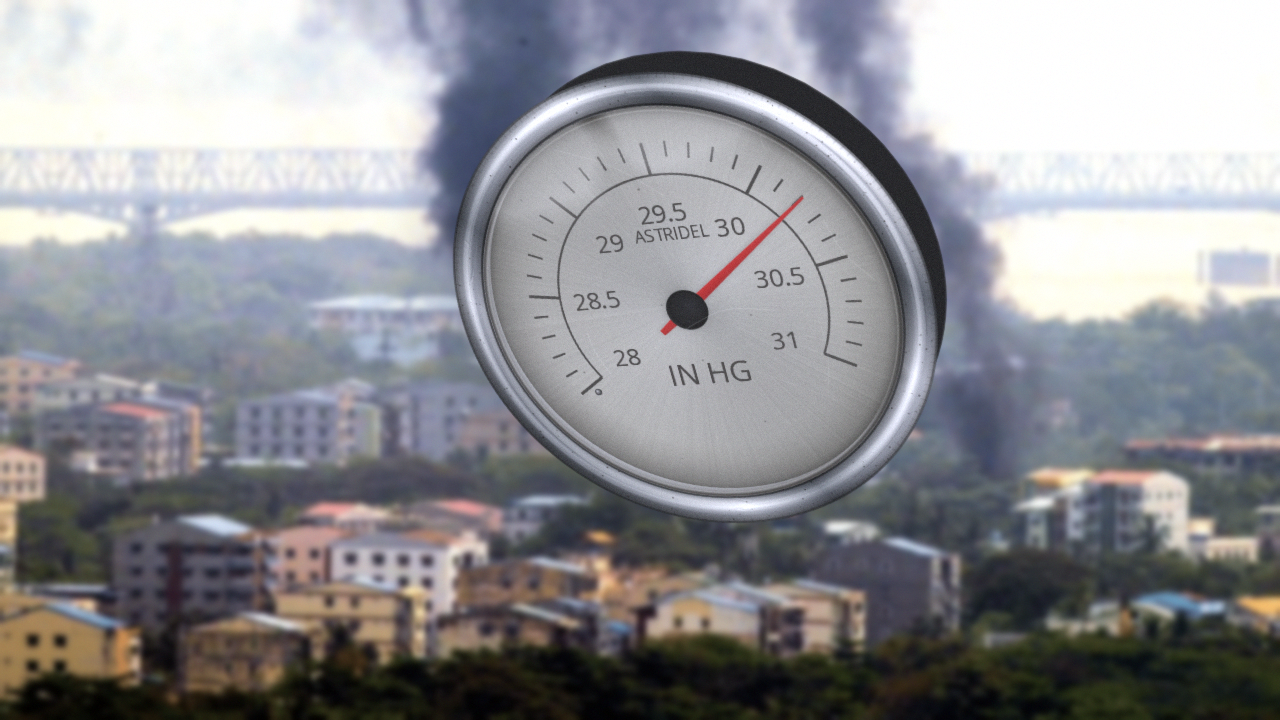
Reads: 30.2 (inHg)
